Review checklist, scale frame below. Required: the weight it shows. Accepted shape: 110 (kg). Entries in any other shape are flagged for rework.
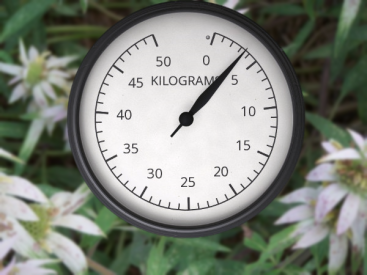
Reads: 3.5 (kg)
